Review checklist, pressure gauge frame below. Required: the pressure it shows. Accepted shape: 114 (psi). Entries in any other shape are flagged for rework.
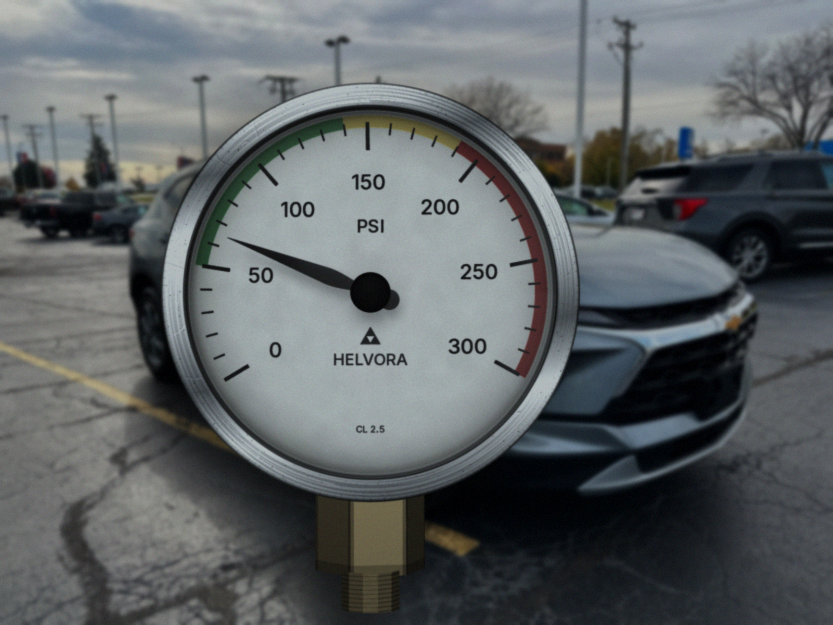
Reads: 65 (psi)
